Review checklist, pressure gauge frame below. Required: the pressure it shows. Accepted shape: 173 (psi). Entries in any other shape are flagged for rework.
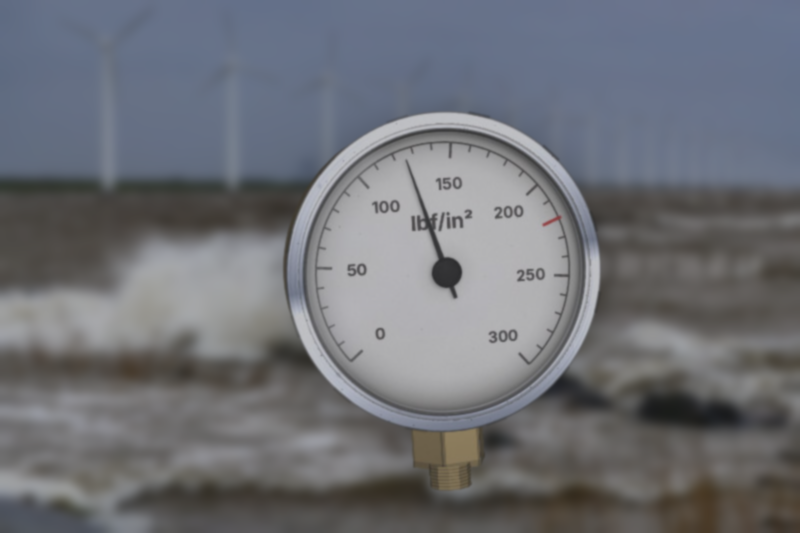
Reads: 125 (psi)
